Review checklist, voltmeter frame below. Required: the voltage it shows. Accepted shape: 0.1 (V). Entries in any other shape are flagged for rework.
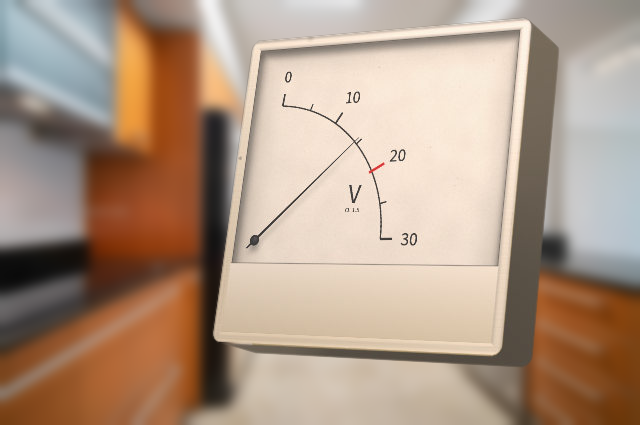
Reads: 15 (V)
